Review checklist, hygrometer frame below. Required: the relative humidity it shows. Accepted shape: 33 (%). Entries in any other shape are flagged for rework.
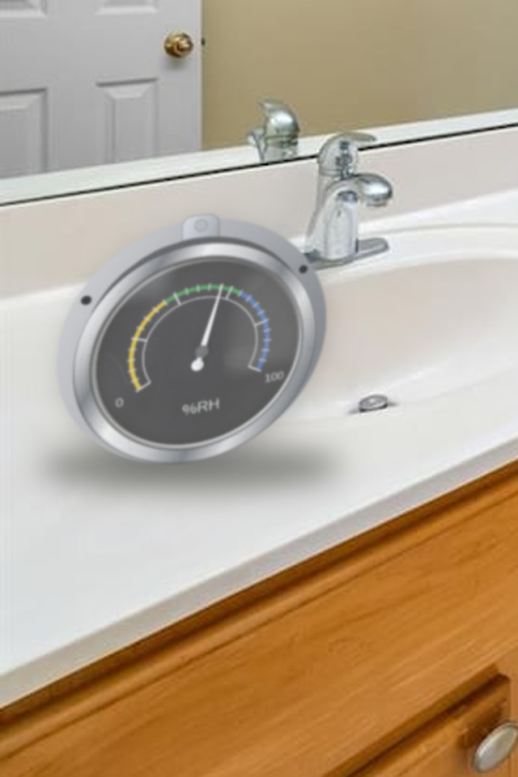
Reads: 56 (%)
